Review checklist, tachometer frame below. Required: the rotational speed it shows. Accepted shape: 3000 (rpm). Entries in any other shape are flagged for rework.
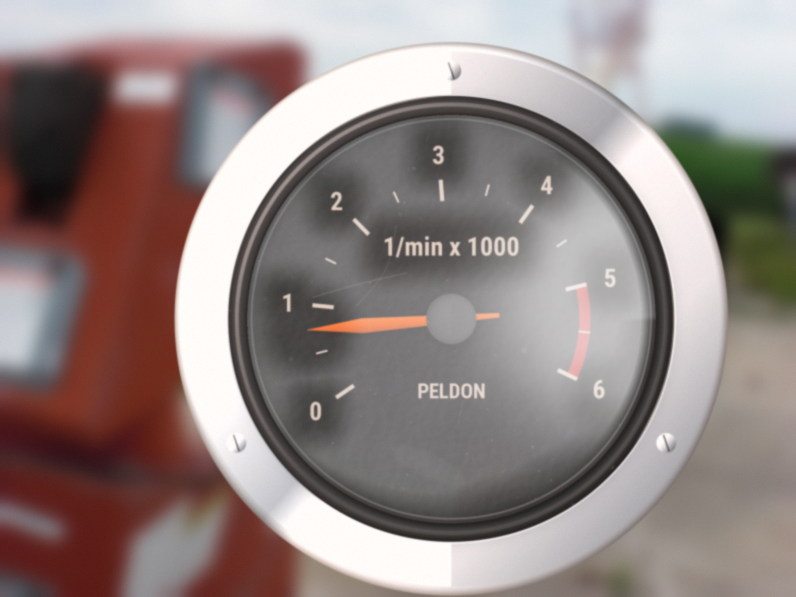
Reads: 750 (rpm)
